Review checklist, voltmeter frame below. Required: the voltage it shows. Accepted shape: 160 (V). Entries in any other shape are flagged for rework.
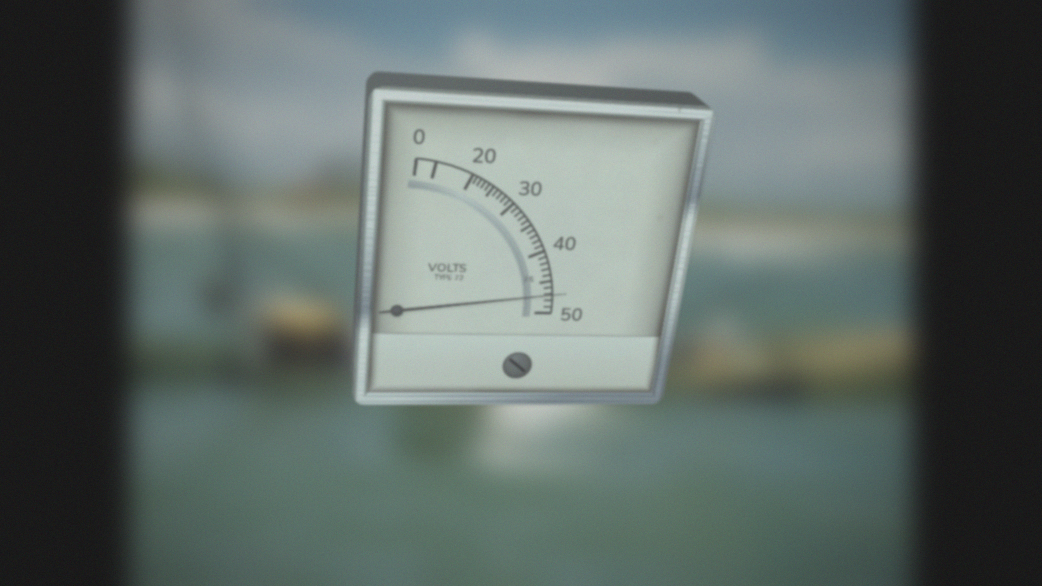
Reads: 47 (V)
